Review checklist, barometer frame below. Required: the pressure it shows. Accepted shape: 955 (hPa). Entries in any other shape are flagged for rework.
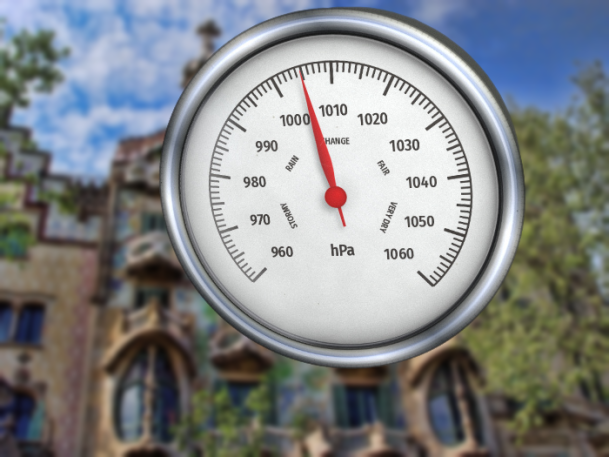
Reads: 1005 (hPa)
